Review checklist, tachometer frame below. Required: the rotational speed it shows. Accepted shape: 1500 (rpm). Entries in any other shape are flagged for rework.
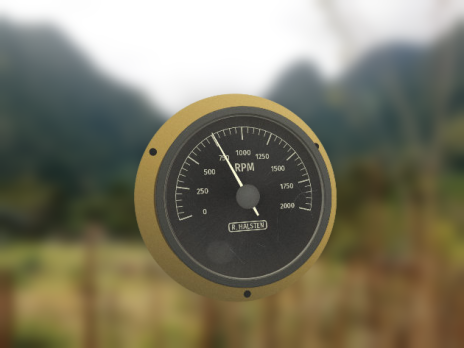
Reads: 750 (rpm)
